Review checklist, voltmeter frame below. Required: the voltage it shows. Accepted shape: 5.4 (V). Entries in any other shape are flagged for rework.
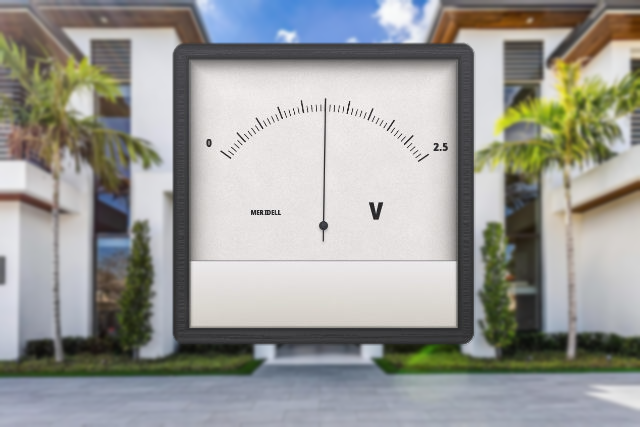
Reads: 1.25 (V)
